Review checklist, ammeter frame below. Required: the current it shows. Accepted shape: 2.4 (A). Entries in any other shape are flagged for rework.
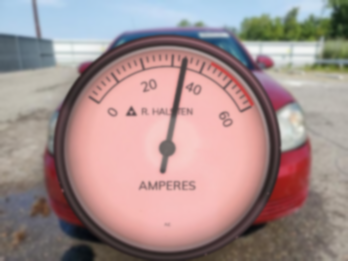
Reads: 34 (A)
